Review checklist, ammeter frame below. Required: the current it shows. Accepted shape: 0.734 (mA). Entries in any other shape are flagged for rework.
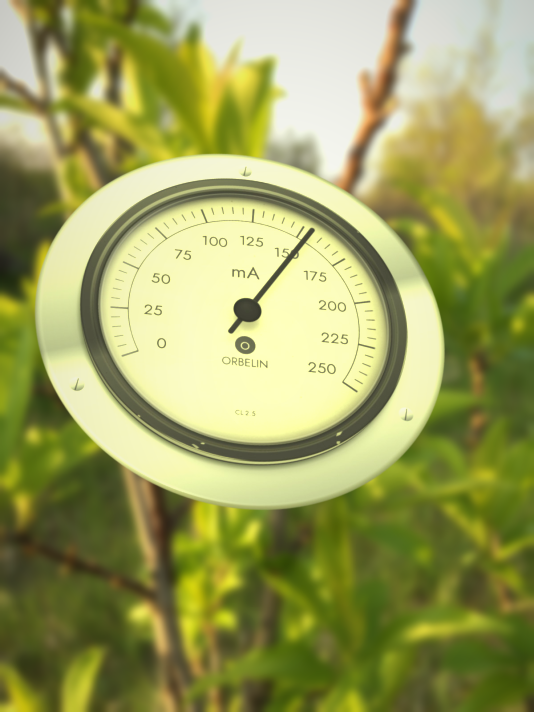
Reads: 155 (mA)
